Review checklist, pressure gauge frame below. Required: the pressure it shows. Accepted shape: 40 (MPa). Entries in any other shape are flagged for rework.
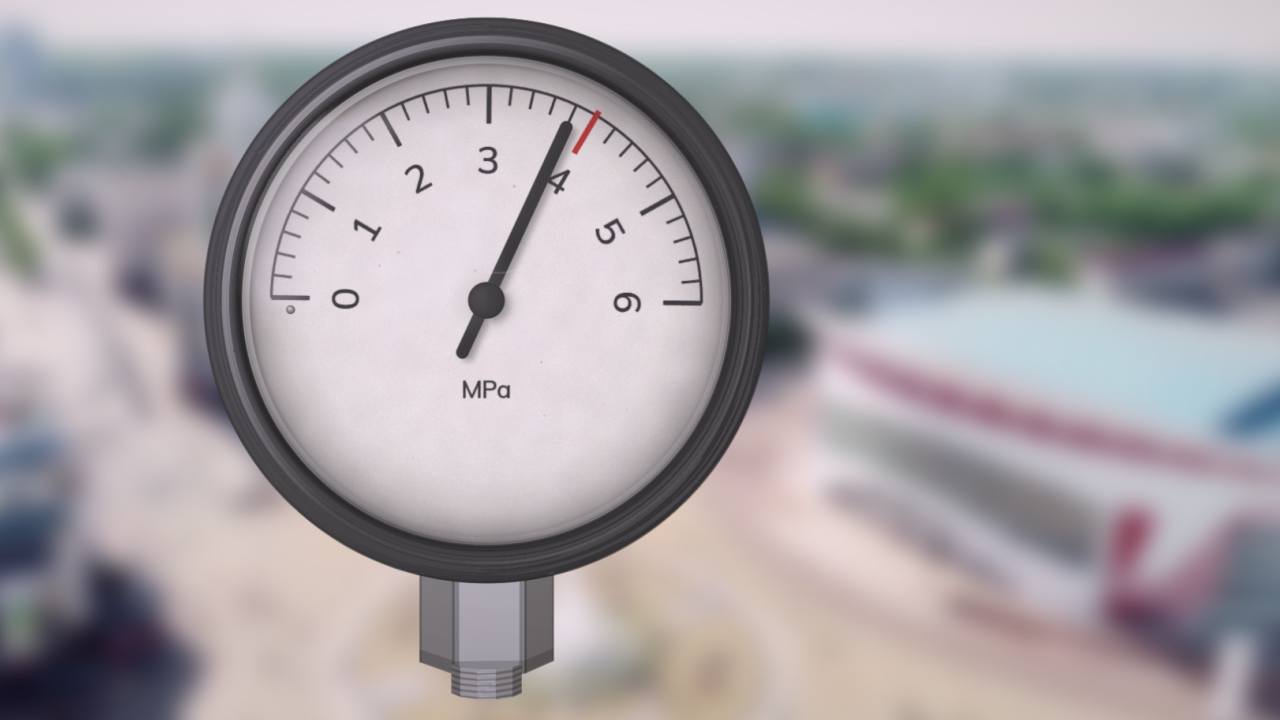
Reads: 3.8 (MPa)
